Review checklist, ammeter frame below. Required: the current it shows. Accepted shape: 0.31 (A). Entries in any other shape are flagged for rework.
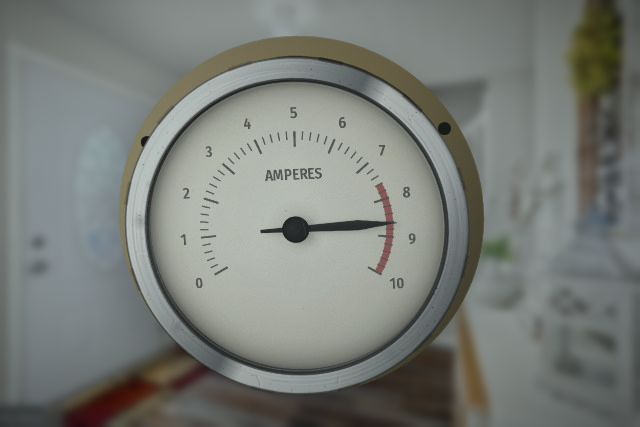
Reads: 8.6 (A)
